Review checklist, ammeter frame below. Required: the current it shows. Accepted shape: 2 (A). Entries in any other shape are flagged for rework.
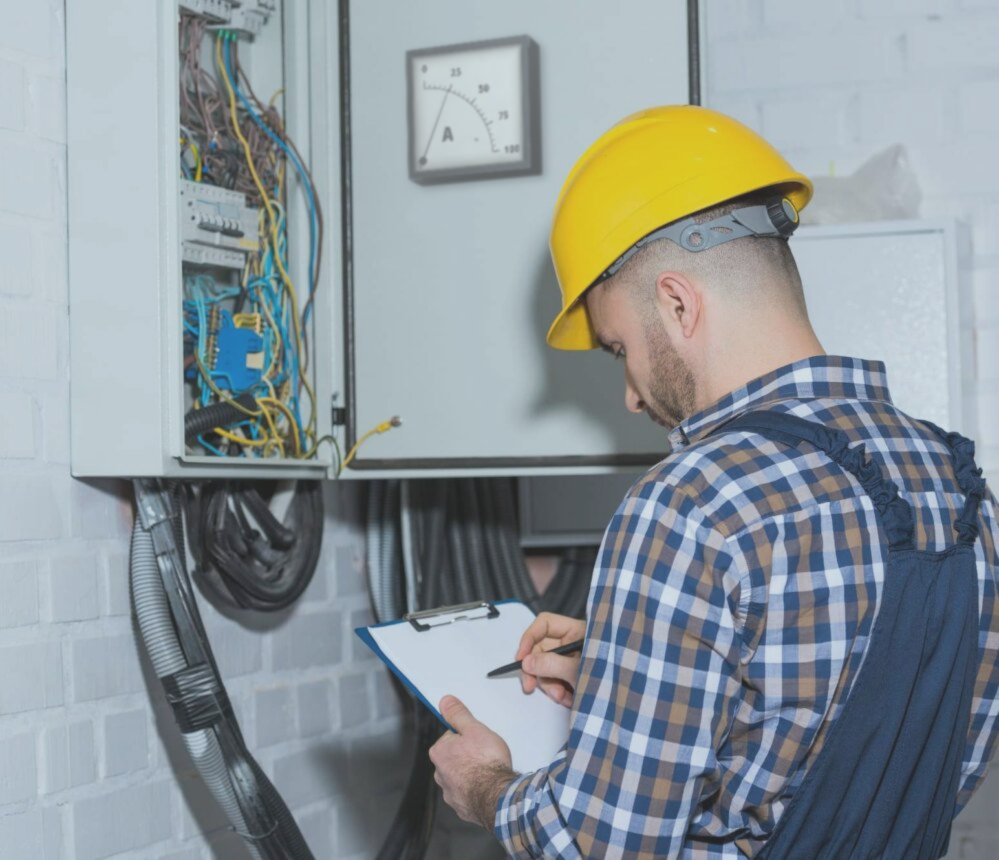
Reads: 25 (A)
